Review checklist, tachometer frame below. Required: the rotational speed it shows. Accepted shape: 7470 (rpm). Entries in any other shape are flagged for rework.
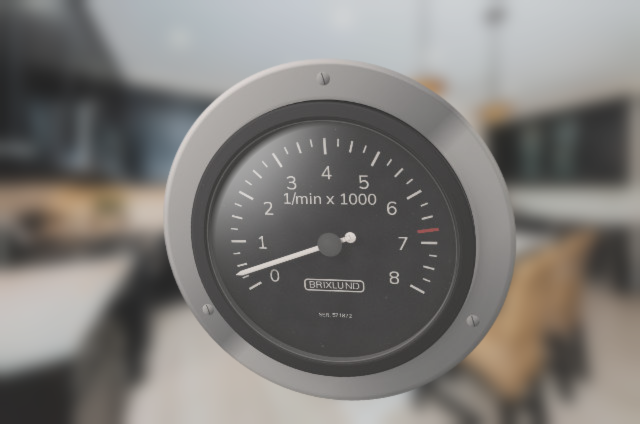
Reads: 375 (rpm)
